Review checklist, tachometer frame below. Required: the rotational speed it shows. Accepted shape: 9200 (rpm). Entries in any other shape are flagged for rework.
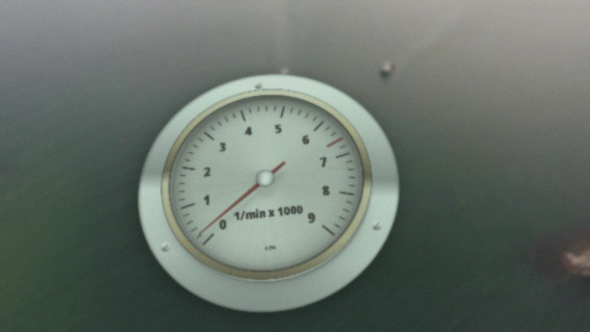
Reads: 200 (rpm)
